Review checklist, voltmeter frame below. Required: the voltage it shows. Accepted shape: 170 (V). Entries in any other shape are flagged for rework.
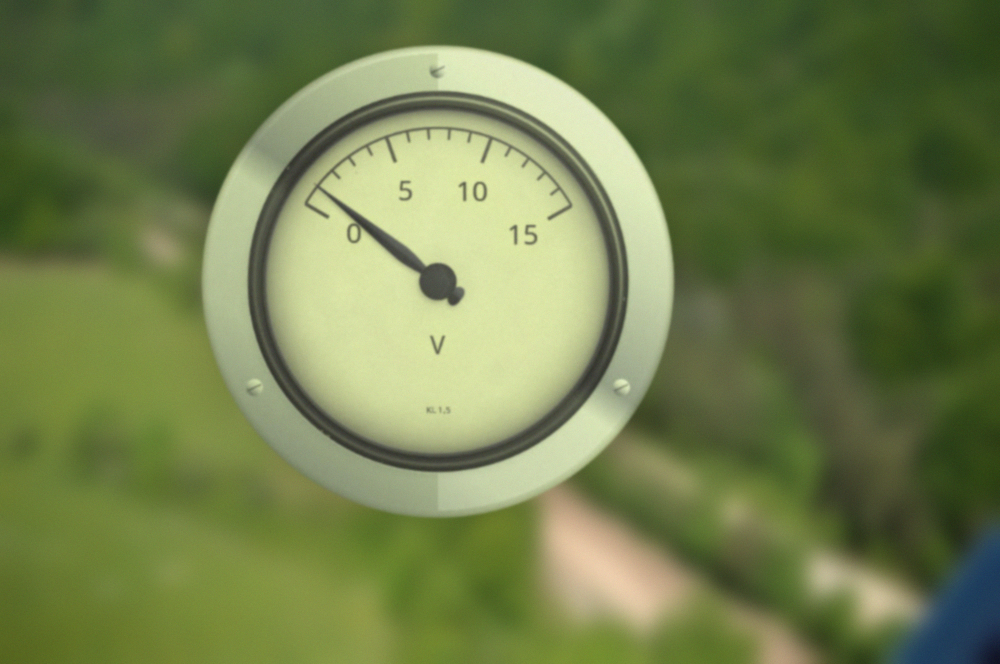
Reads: 1 (V)
